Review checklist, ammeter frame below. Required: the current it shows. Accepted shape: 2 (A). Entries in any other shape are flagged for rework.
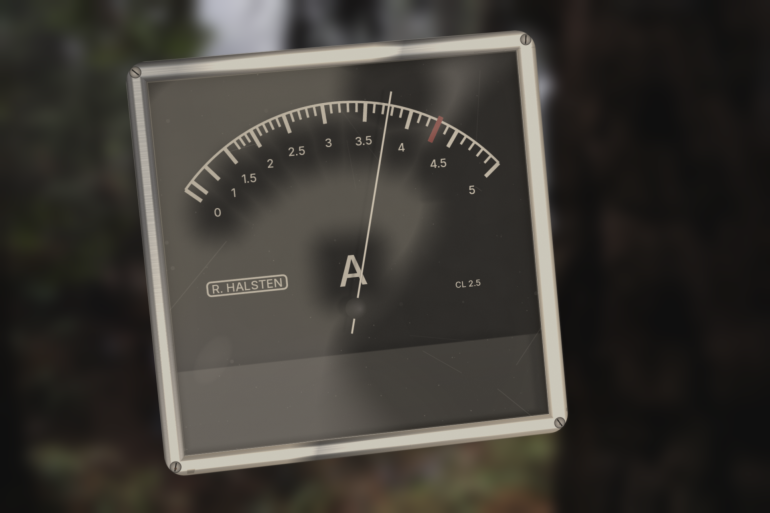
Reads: 3.75 (A)
